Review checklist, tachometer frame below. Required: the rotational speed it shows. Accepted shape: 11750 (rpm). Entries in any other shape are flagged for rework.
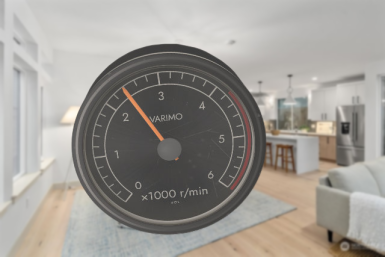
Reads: 2400 (rpm)
